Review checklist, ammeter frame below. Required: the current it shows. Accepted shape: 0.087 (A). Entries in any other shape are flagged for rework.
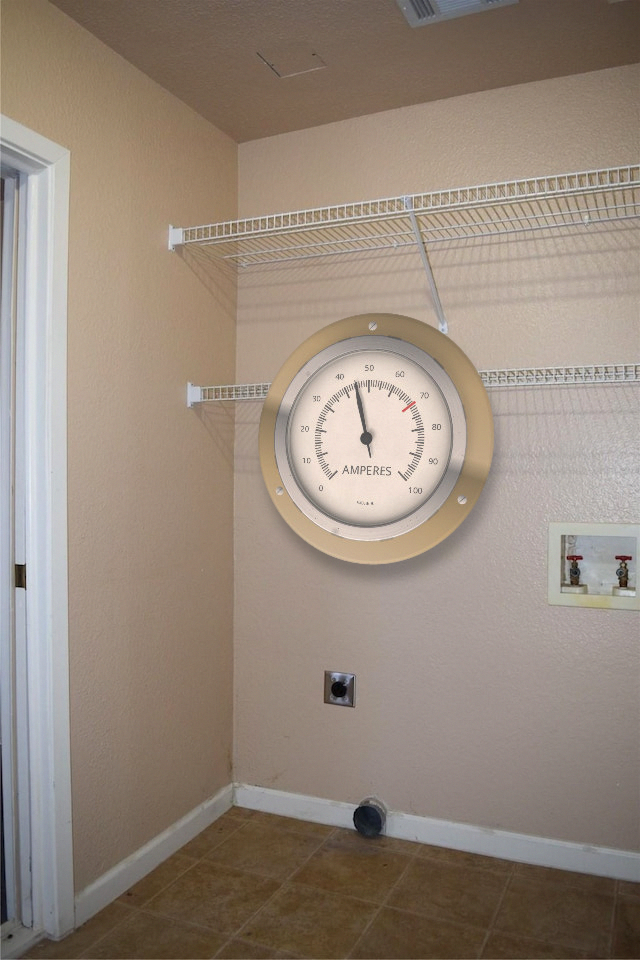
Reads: 45 (A)
